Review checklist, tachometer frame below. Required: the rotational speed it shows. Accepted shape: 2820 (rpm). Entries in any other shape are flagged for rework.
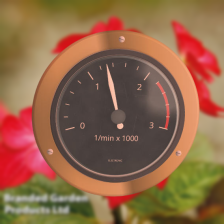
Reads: 1300 (rpm)
